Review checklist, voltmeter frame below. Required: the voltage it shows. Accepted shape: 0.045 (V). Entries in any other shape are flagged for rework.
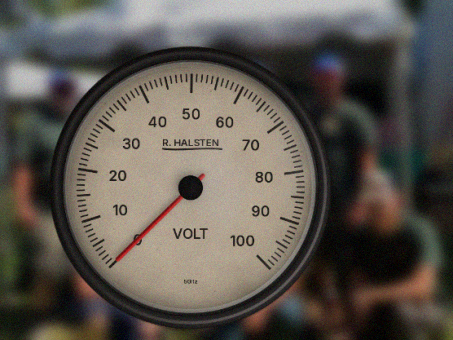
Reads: 0 (V)
